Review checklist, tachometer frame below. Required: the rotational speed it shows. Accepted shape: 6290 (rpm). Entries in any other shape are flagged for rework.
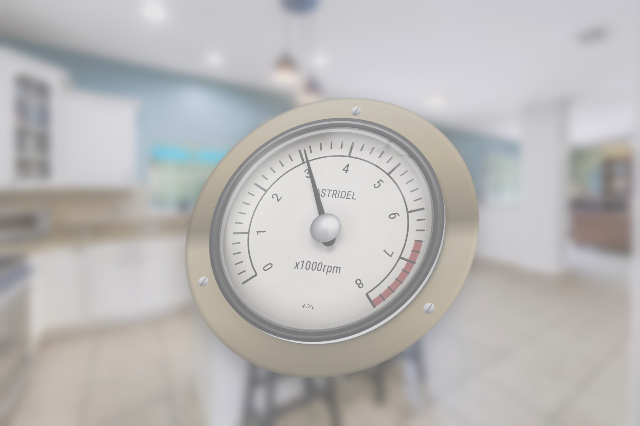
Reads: 3100 (rpm)
